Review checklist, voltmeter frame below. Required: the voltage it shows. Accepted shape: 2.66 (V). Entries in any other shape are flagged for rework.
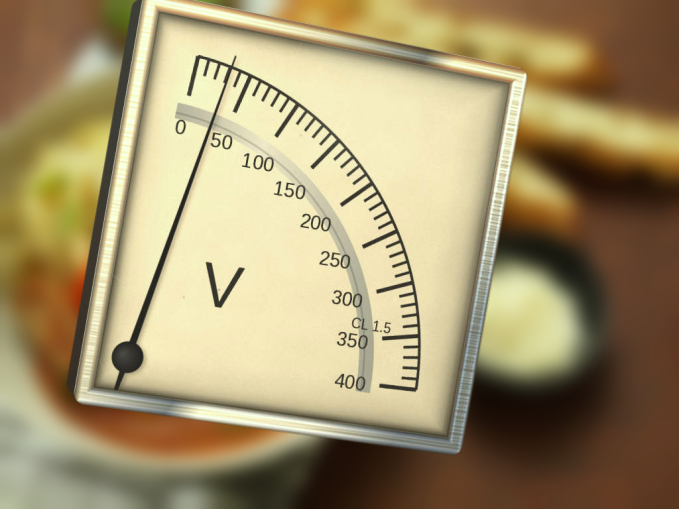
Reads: 30 (V)
